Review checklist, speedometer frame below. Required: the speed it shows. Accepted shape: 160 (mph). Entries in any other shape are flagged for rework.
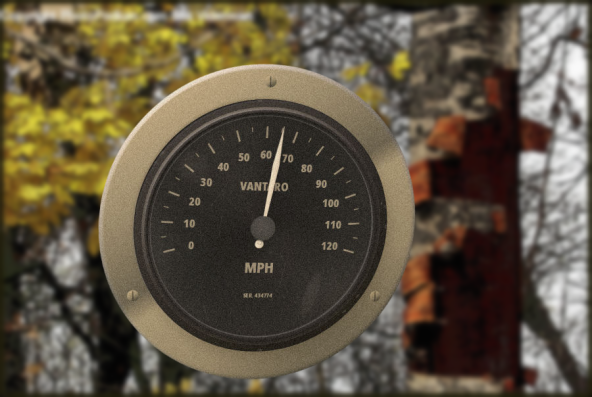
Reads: 65 (mph)
